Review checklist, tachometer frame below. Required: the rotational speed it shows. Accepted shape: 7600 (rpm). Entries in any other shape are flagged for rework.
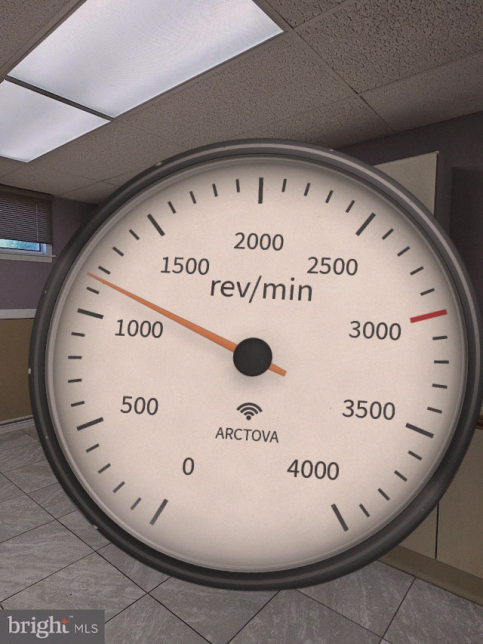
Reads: 1150 (rpm)
